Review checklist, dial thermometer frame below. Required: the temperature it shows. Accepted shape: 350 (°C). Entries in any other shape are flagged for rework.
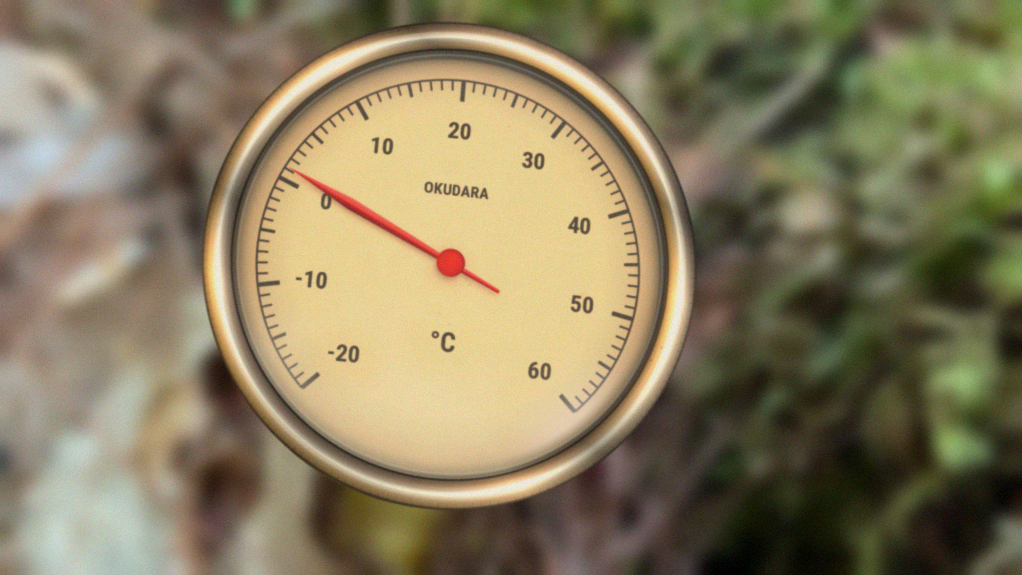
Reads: 1 (°C)
